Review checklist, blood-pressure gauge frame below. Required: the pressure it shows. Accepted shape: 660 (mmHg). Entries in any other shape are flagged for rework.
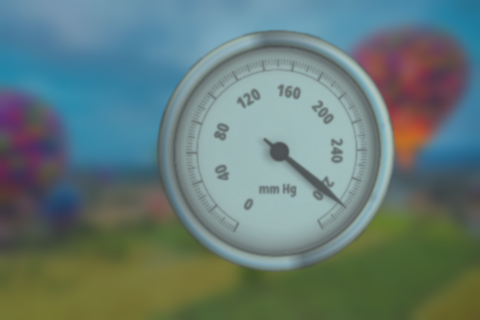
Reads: 280 (mmHg)
